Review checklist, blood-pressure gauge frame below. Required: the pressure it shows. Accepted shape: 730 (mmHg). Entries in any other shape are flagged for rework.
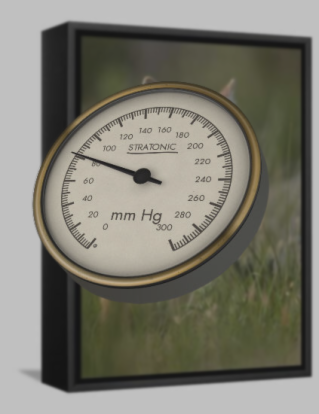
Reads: 80 (mmHg)
